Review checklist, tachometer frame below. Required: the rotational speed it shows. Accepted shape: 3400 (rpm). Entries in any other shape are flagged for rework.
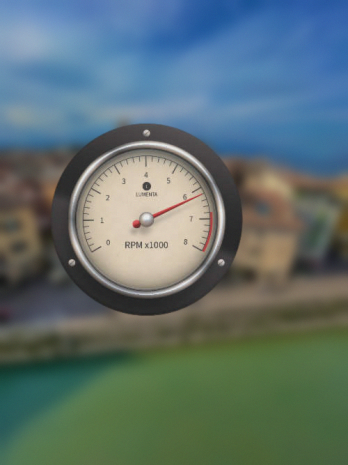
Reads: 6200 (rpm)
